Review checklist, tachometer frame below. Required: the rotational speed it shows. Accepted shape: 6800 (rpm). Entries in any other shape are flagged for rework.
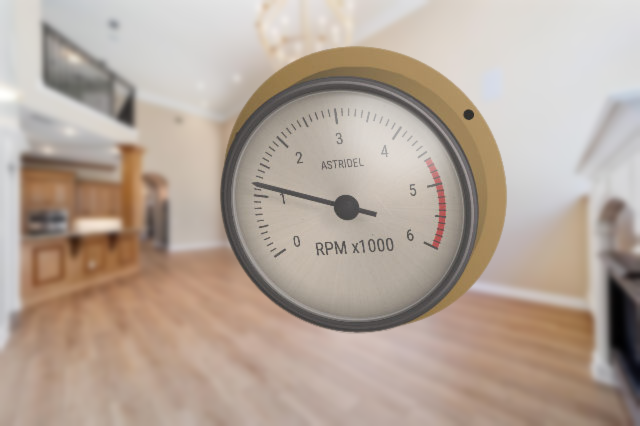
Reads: 1200 (rpm)
